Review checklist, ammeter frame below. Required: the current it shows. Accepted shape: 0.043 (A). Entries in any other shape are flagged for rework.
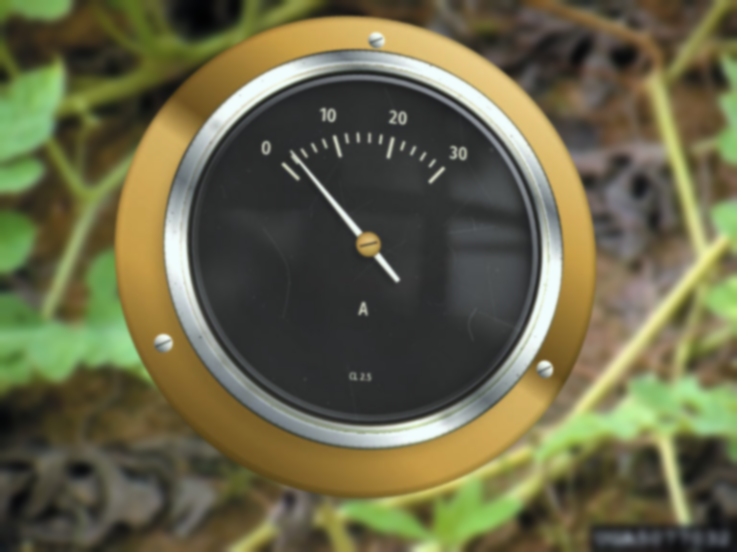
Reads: 2 (A)
